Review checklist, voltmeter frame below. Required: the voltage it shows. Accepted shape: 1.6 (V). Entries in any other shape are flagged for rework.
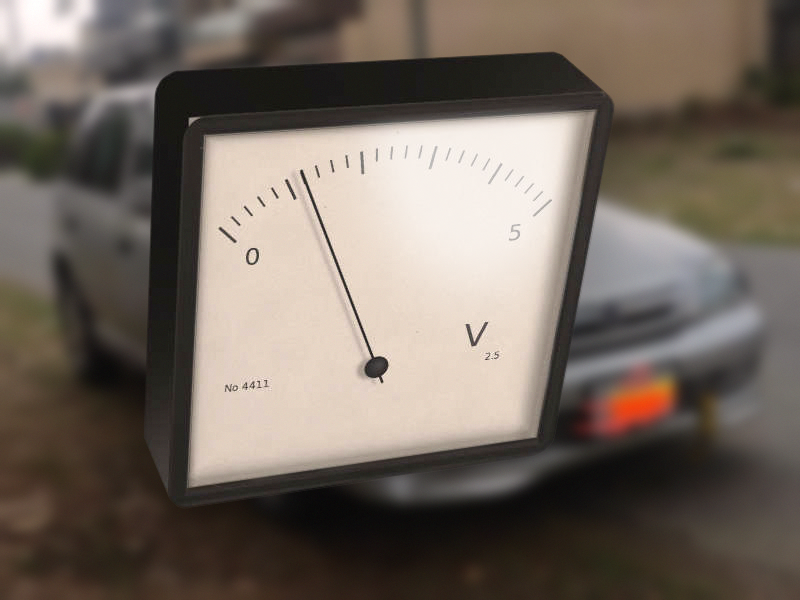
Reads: 1.2 (V)
